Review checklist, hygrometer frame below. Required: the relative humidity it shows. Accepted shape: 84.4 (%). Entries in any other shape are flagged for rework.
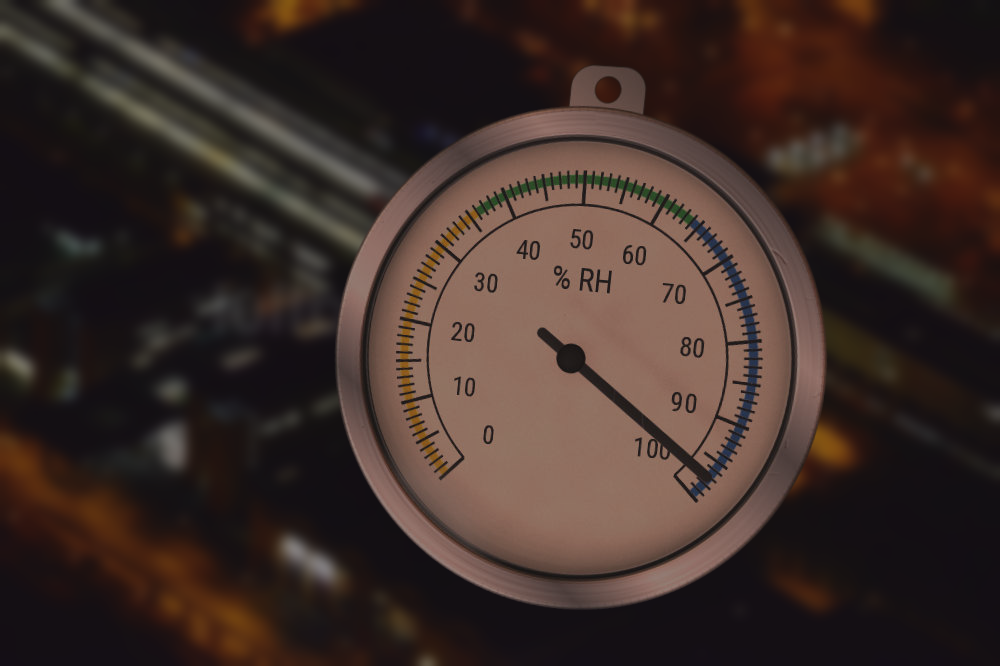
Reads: 97 (%)
